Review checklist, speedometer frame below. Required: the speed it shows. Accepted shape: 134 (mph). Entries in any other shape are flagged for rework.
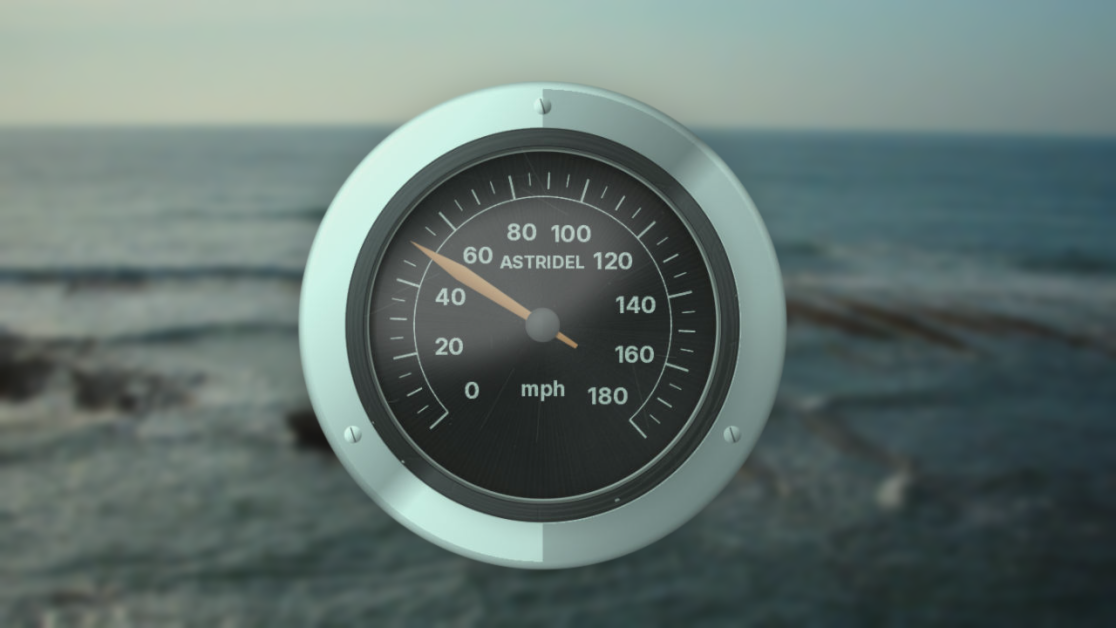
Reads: 50 (mph)
